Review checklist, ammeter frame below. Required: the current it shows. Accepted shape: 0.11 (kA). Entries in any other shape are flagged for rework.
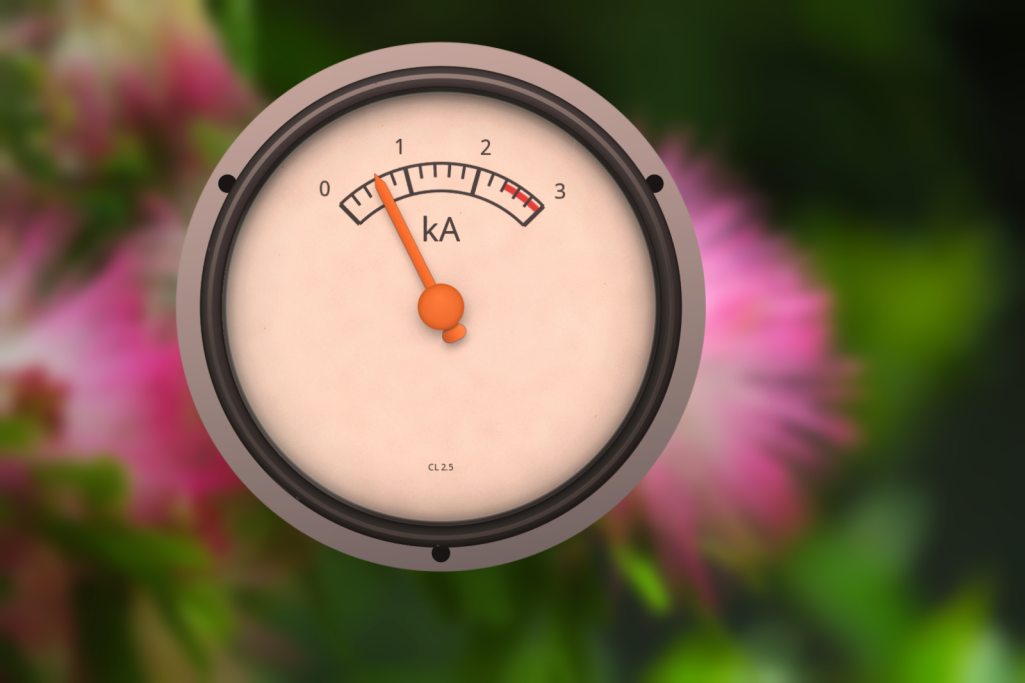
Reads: 0.6 (kA)
